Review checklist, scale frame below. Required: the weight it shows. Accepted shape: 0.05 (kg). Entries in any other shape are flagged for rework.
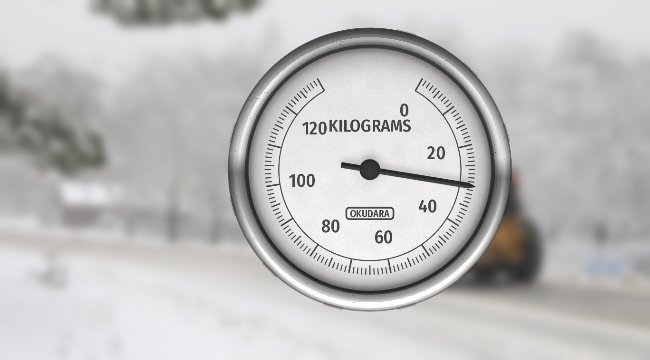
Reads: 30 (kg)
